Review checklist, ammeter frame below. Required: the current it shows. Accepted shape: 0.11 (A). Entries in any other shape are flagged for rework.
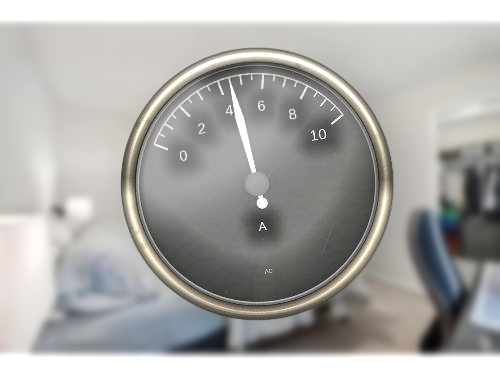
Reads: 4.5 (A)
